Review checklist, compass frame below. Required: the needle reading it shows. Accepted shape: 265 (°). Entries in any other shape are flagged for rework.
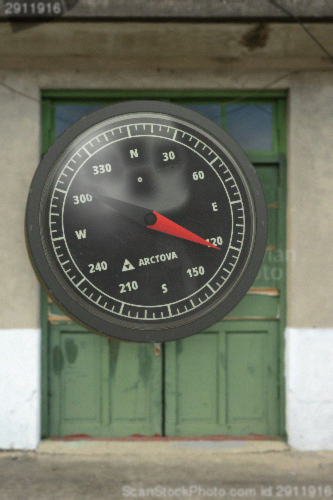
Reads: 125 (°)
